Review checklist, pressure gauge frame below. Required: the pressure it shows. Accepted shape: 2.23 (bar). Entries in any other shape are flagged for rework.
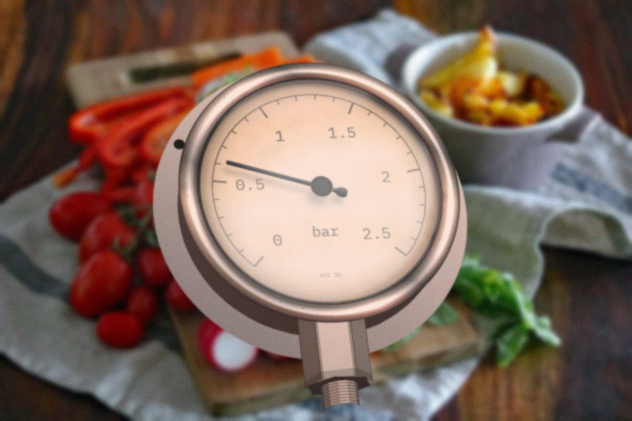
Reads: 0.6 (bar)
